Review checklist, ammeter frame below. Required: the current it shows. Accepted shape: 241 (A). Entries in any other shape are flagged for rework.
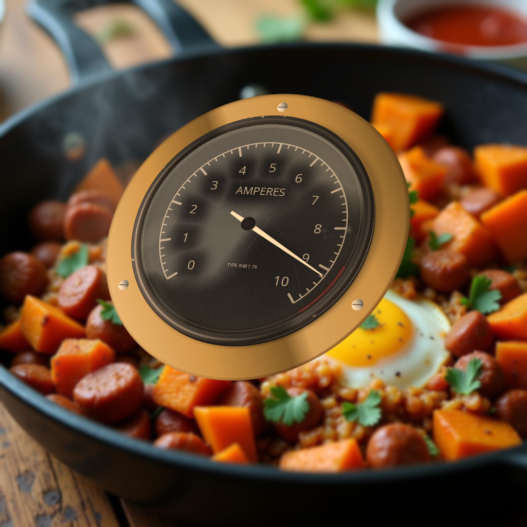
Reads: 9.2 (A)
